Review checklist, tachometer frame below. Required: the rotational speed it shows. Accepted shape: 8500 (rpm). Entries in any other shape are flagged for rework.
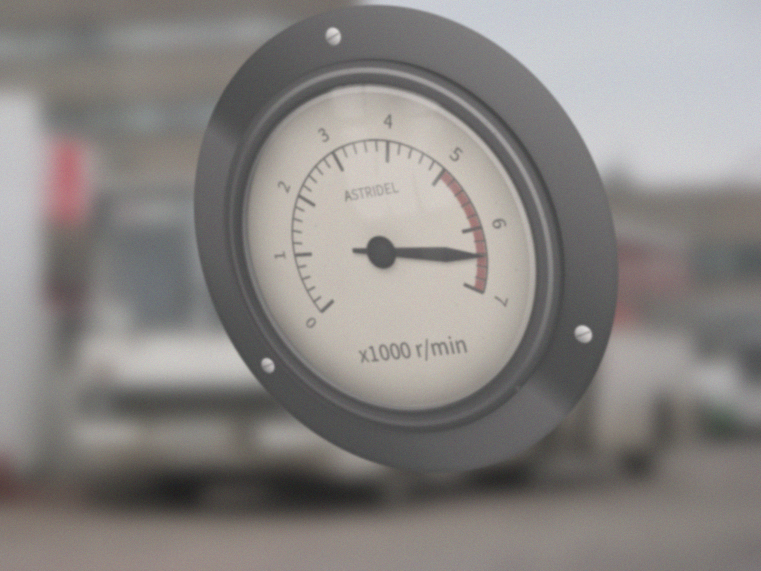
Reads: 6400 (rpm)
